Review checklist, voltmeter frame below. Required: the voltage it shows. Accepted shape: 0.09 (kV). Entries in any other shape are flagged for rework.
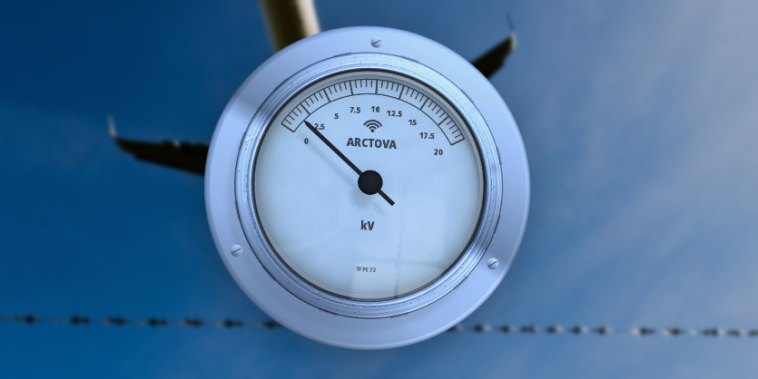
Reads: 1.5 (kV)
